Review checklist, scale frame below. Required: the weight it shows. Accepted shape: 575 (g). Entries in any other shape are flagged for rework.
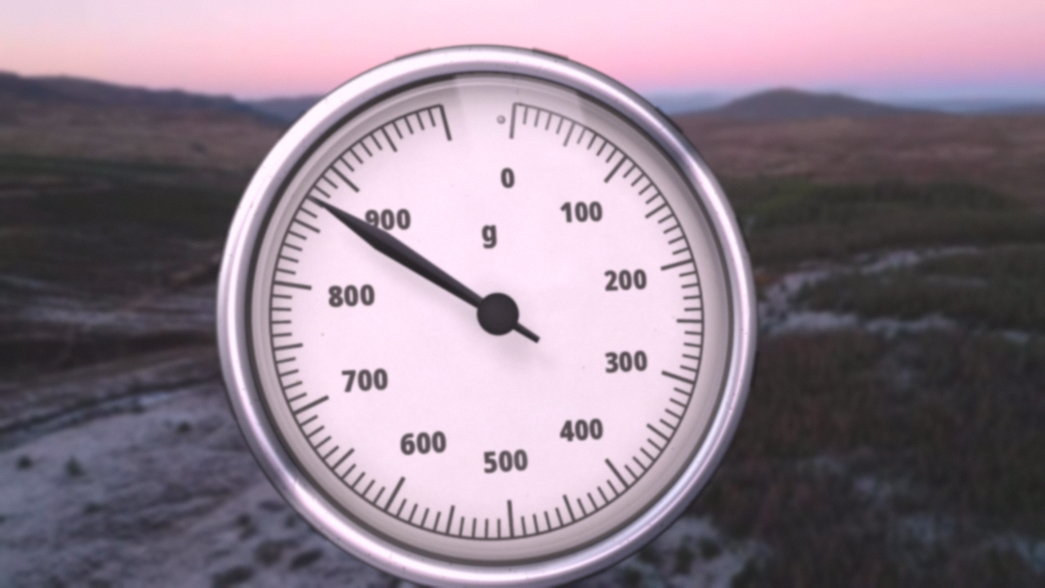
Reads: 870 (g)
